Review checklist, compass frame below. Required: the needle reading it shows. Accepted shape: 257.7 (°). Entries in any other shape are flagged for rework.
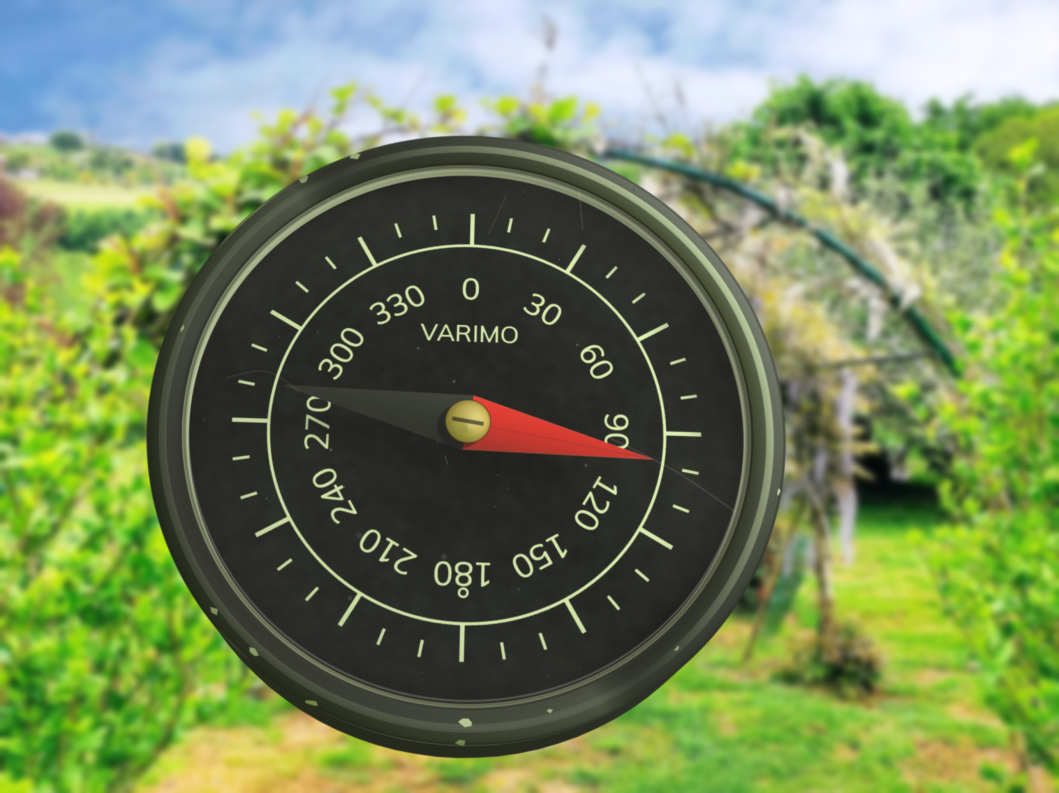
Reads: 100 (°)
